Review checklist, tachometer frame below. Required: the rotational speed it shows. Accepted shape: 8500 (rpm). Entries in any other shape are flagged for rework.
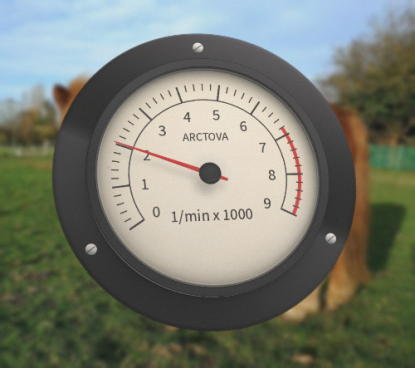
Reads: 2000 (rpm)
